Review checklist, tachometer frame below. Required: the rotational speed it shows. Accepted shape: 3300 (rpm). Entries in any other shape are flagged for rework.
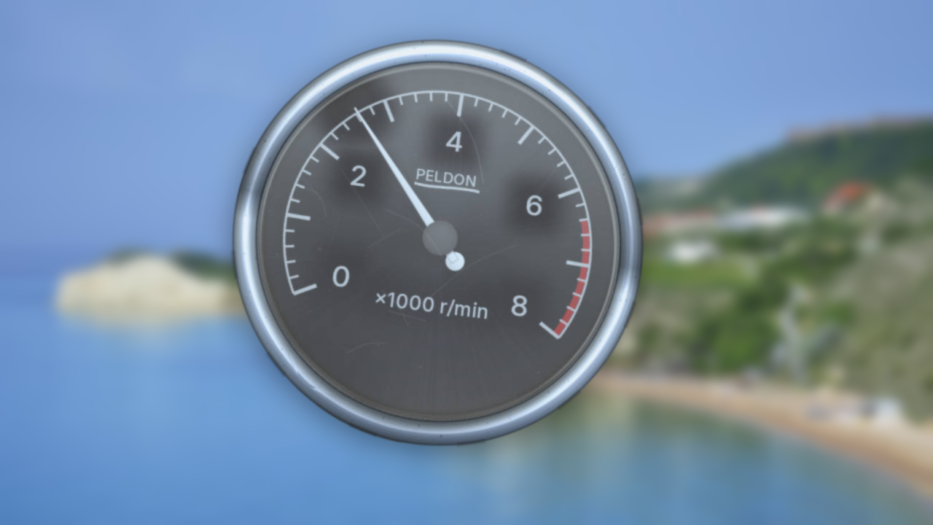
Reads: 2600 (rpm)
